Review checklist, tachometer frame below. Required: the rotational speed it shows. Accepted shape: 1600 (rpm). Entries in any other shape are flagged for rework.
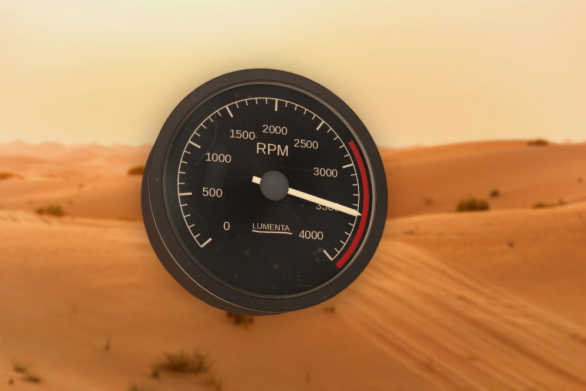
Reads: 3500 (rpm)
